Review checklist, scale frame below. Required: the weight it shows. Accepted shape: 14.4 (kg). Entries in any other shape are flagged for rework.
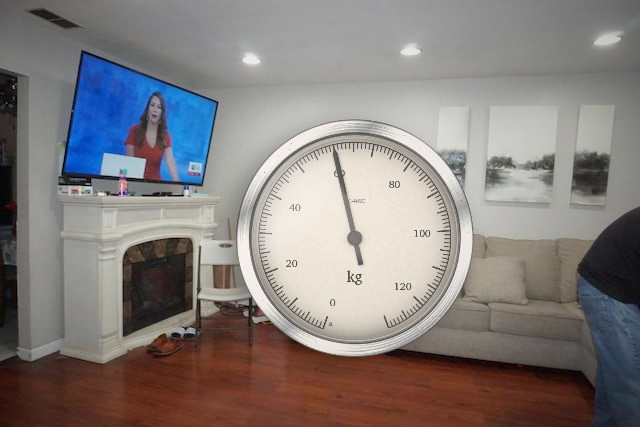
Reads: 60 (kg)
